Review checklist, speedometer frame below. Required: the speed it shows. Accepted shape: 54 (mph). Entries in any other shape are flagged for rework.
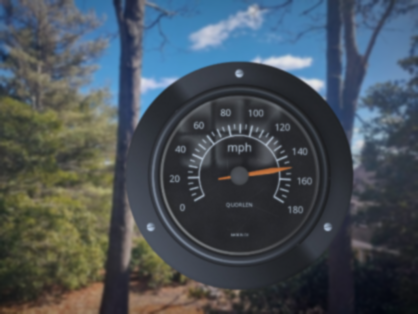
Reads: 150 (mph)
